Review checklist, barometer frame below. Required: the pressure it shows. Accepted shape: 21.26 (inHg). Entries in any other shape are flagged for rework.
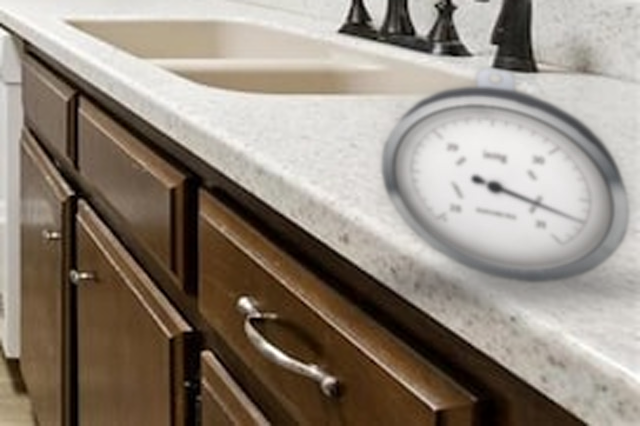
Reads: 30.7 (inHg)
